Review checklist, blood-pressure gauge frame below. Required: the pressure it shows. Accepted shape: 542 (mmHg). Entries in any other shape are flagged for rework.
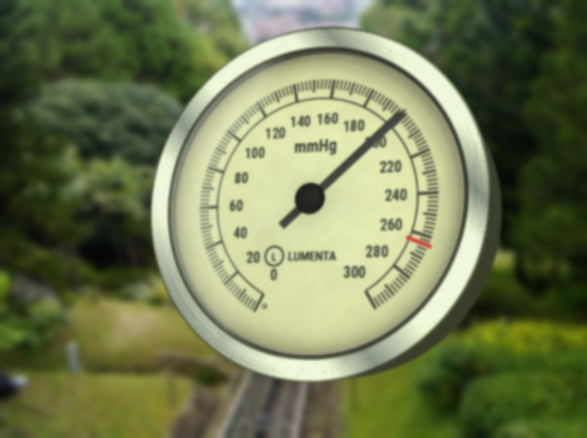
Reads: 200 (mmHg)
